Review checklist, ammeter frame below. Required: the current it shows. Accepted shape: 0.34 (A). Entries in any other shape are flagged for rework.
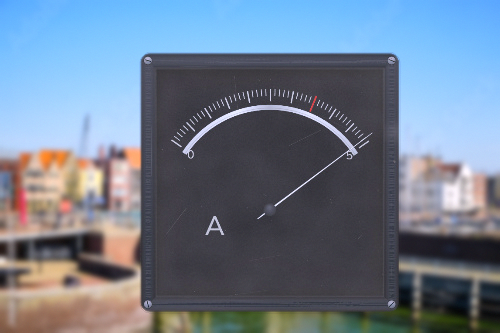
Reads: 4.9 (A)
